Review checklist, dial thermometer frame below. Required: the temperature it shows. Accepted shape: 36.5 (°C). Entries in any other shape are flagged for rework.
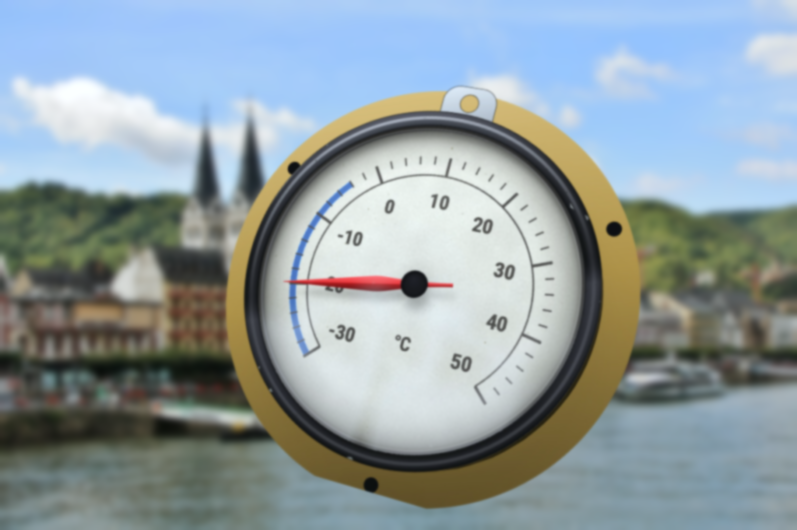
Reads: -20 (°C)
